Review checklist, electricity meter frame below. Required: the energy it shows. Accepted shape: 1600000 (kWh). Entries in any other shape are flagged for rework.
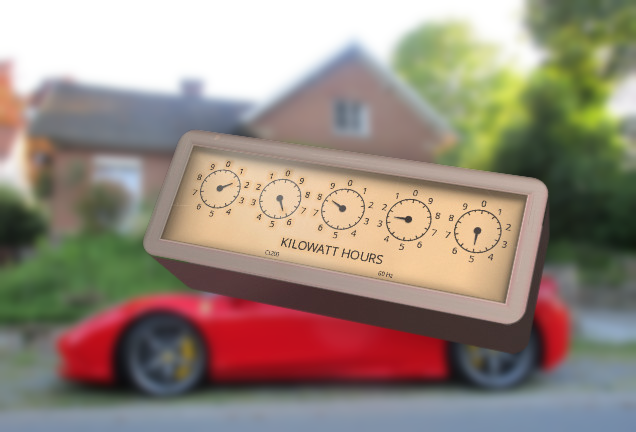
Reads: 15825 (kWh)
